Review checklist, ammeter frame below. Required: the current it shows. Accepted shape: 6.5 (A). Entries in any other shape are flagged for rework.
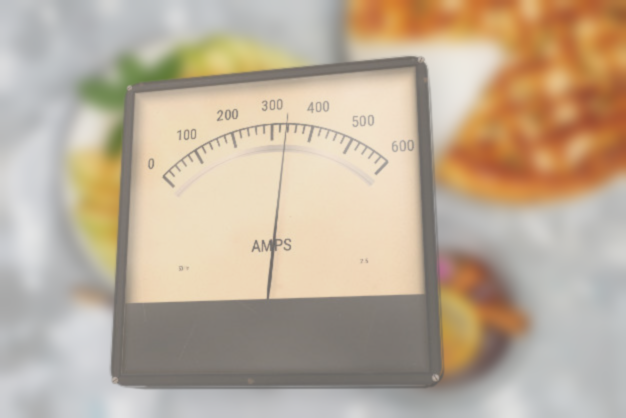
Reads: 340 (A)
